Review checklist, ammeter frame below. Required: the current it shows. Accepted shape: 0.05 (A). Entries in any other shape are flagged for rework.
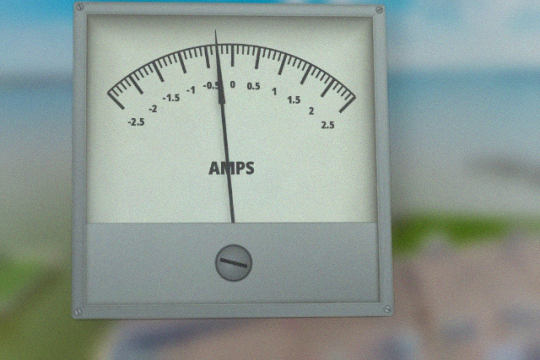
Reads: -0.3 (A)
